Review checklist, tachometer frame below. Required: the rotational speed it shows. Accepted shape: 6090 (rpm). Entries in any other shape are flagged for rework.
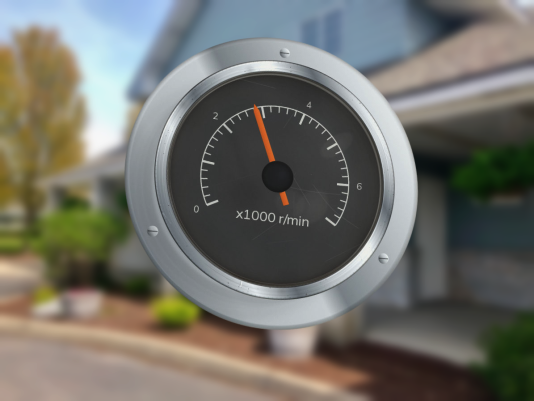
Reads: 2800 (rpm)
